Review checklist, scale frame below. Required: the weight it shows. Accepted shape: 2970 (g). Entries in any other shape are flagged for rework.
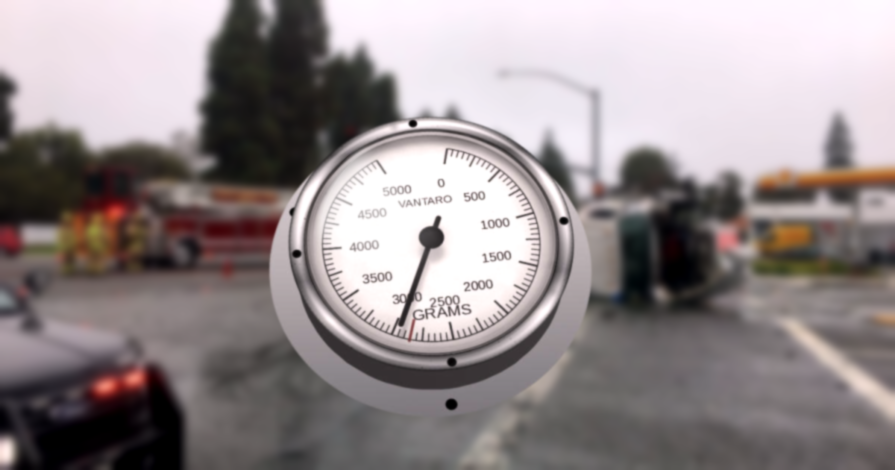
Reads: 2950 (g)
